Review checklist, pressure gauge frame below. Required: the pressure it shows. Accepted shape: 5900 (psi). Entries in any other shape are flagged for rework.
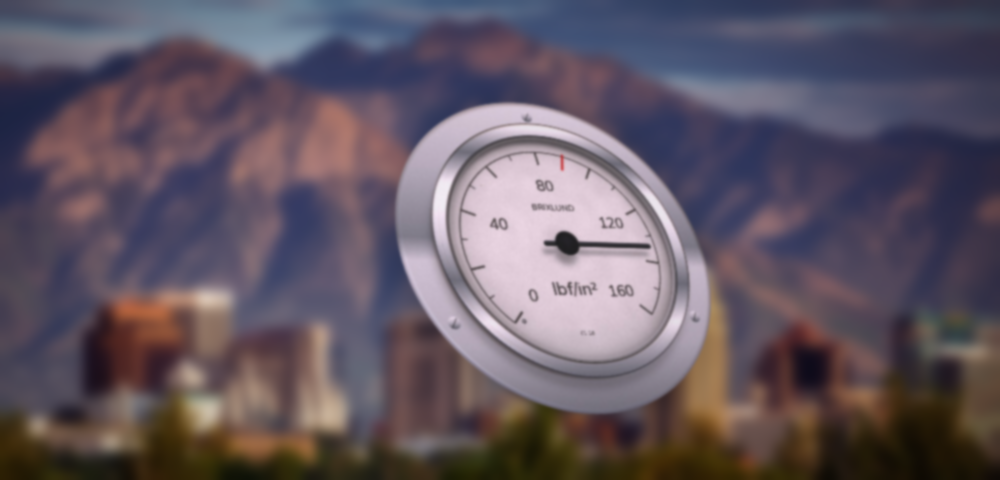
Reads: 135 (psi)
